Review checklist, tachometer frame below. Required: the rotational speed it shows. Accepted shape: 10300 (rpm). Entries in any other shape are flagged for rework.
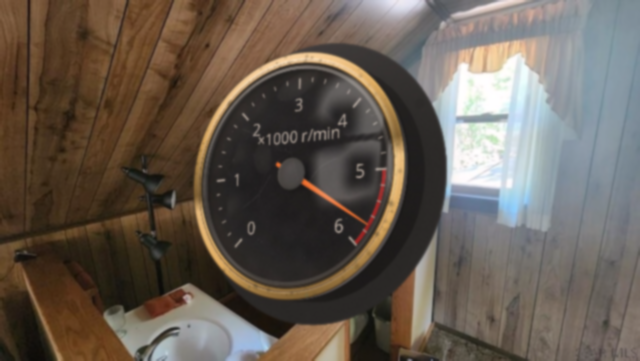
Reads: 5700 (rpm)
